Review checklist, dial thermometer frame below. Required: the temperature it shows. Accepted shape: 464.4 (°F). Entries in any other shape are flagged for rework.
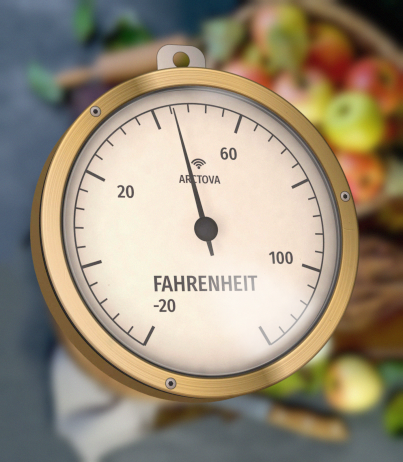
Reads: 44 (°F)
